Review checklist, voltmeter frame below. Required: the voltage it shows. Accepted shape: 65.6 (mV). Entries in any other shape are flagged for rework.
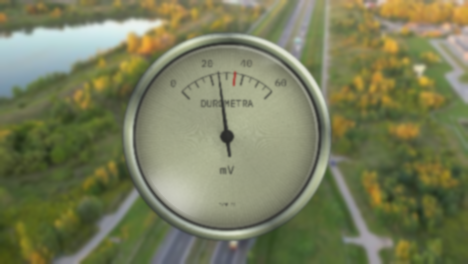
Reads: 25 (mV)
